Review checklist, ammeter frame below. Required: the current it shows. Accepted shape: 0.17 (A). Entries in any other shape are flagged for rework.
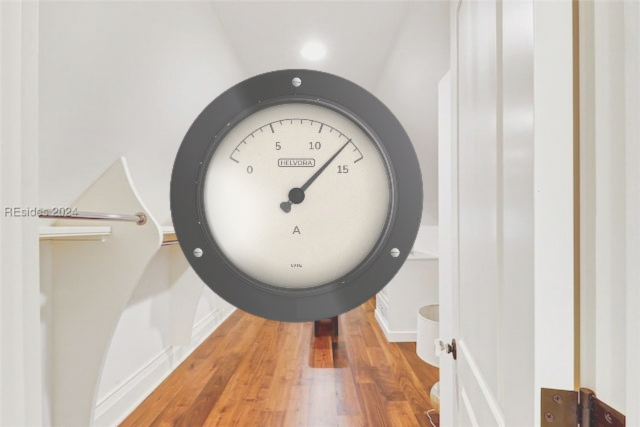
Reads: 13 (A)
